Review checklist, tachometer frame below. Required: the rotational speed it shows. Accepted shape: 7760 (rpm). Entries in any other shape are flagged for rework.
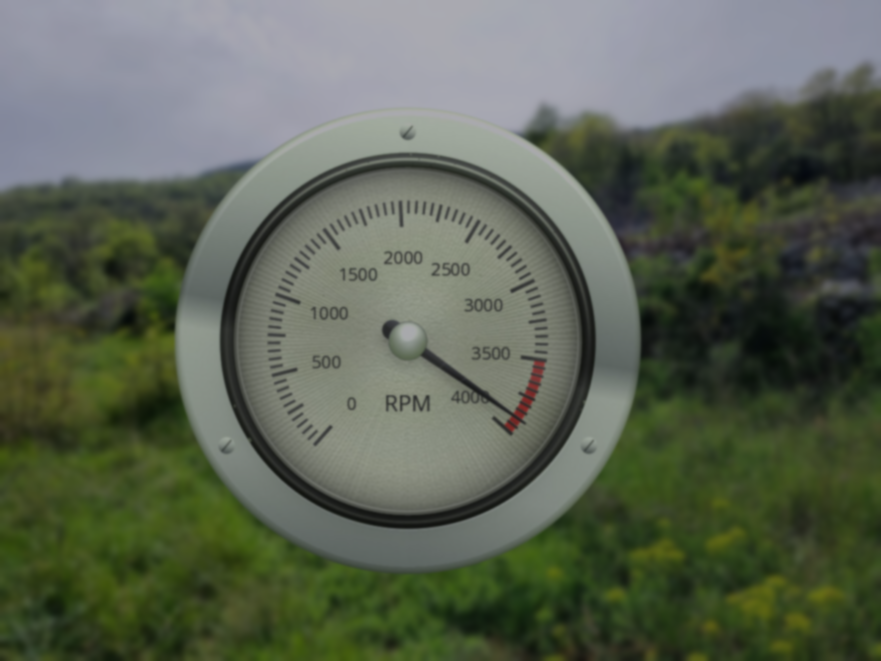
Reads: 3900 (rpm)
